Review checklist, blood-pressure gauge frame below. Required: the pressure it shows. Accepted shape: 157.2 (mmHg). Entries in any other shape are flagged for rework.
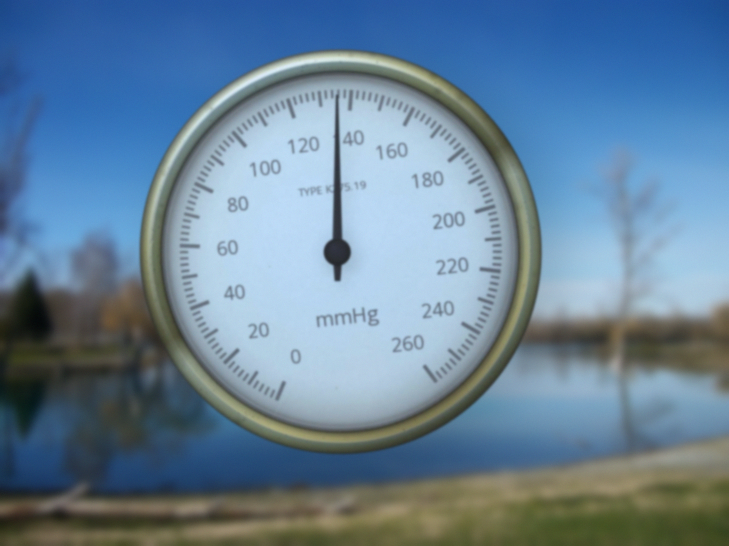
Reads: 136 (mmHg)
